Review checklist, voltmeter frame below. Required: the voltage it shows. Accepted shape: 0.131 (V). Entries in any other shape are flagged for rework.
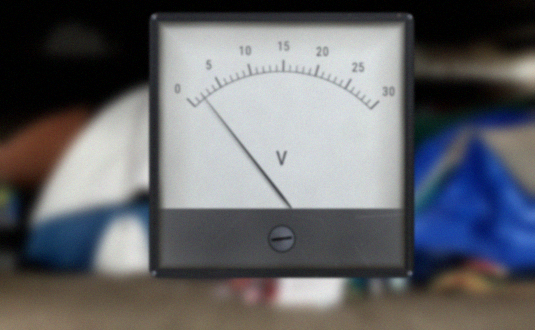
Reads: 2 (V)
